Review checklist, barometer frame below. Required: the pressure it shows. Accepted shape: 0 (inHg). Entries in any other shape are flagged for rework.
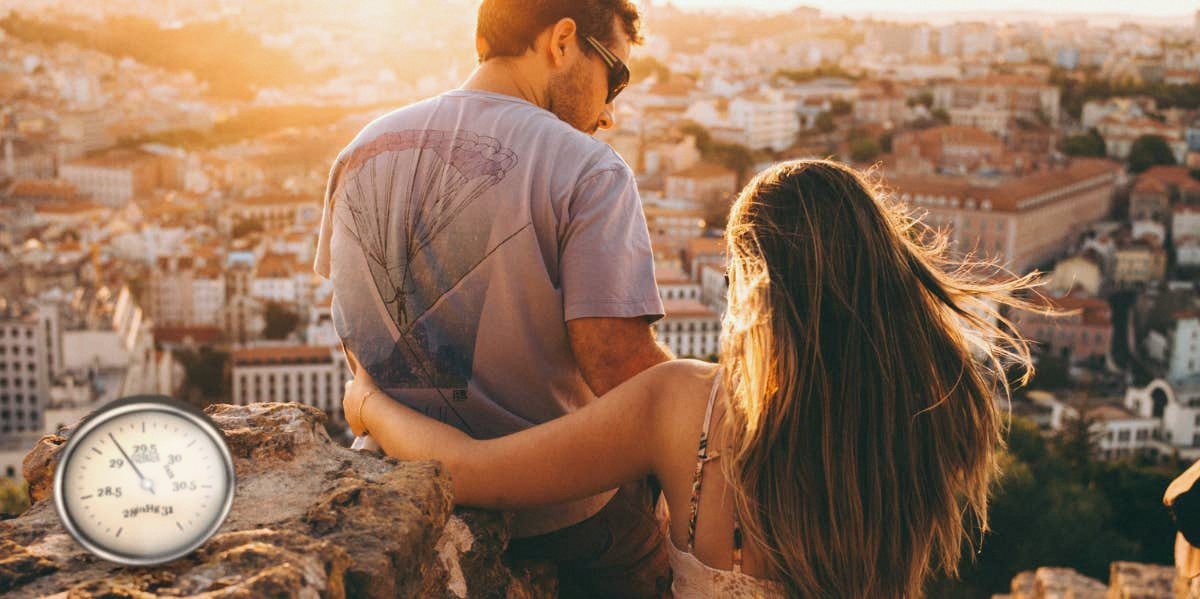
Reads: 29.2 (inHg)
